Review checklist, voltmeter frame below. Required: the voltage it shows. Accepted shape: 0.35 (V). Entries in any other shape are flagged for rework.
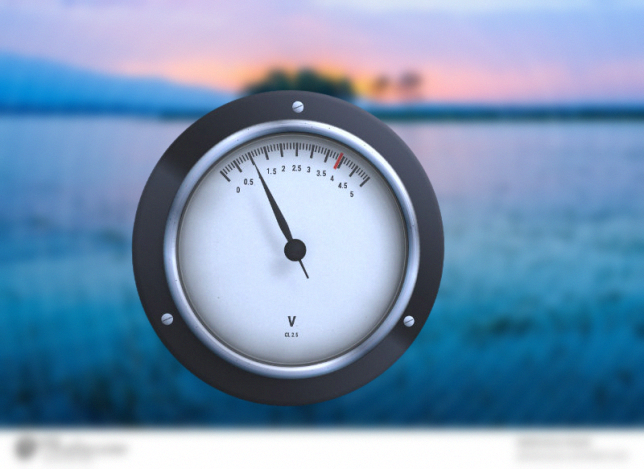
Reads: 1 (V)
